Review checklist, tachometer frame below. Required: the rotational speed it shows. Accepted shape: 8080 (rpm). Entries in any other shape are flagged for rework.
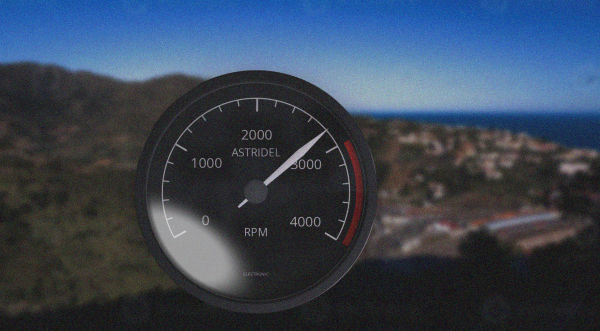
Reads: 2800 (rpm)
